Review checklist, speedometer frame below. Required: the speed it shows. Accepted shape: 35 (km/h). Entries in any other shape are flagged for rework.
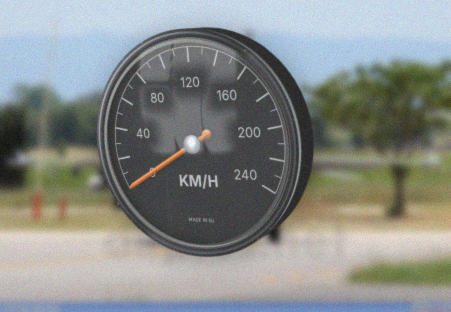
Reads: 0 (km/h)
